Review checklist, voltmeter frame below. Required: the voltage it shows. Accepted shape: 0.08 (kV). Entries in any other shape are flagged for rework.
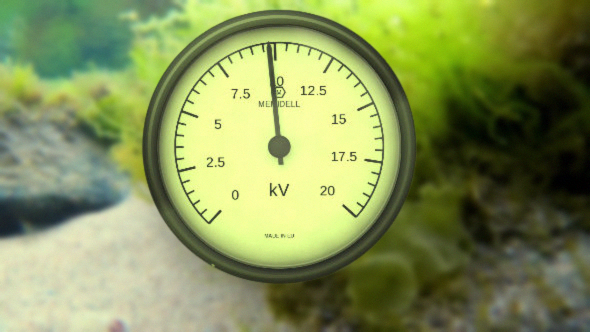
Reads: 9.75 (kV)
